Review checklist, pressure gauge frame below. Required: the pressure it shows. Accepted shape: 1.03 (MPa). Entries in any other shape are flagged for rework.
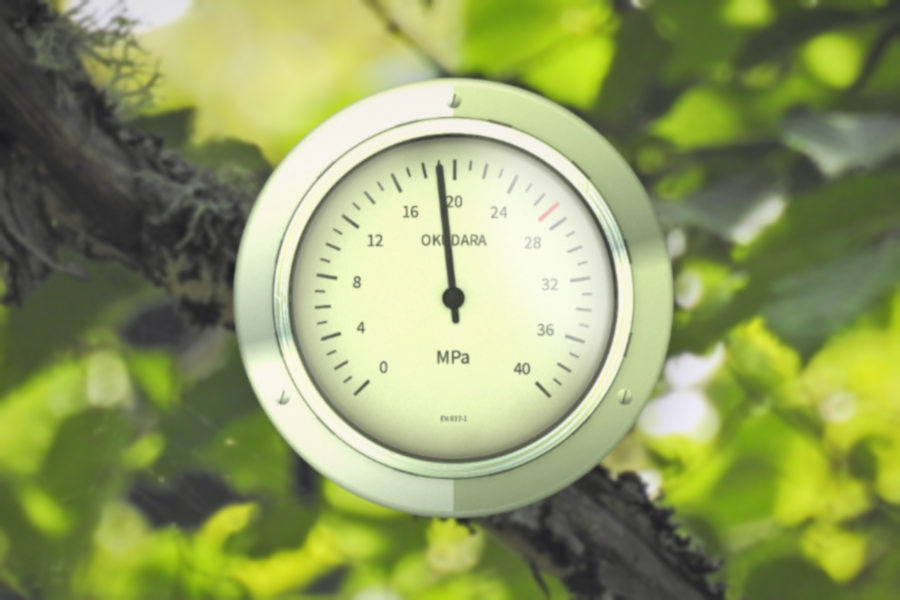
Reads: 19 (MPa)
